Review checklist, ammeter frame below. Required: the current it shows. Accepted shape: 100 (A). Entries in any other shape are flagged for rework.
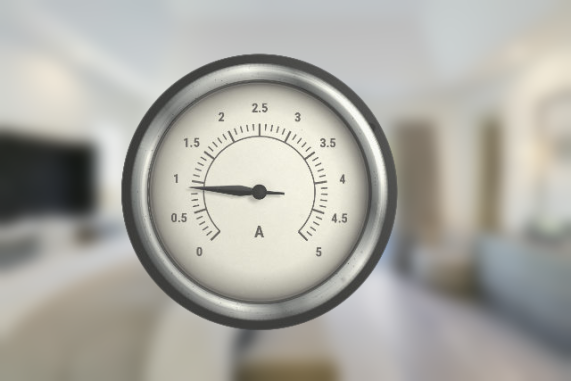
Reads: 0.9 (A)
